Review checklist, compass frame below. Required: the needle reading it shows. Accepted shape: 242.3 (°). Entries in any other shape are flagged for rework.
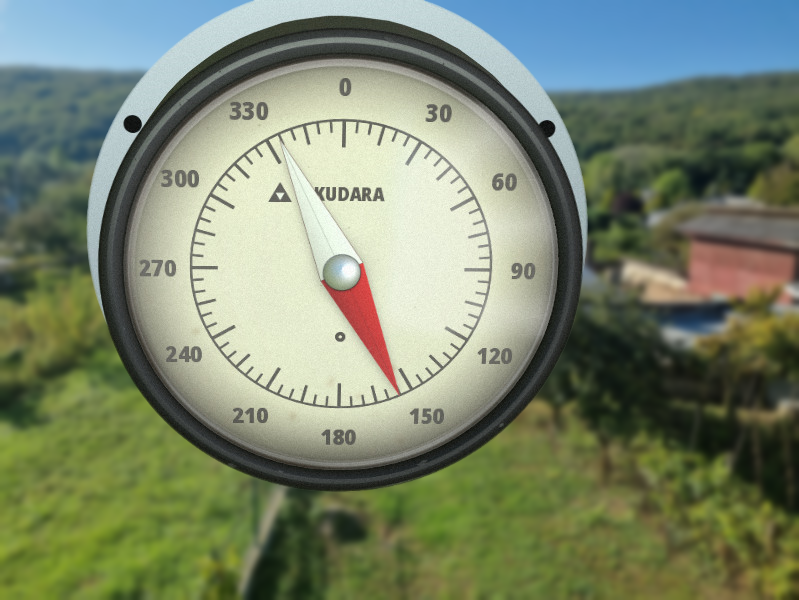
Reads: 155 (°)
